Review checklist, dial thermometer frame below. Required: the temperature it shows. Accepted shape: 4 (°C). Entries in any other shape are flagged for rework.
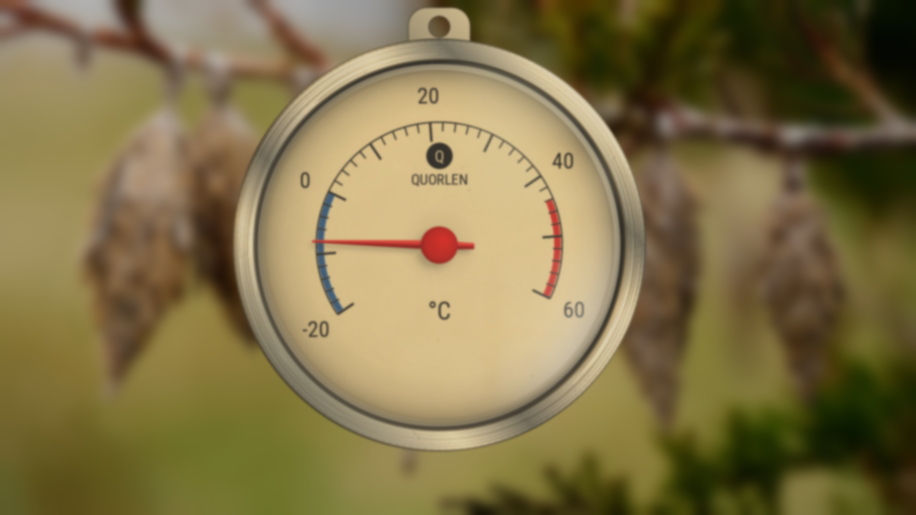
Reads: -8 (°C)
